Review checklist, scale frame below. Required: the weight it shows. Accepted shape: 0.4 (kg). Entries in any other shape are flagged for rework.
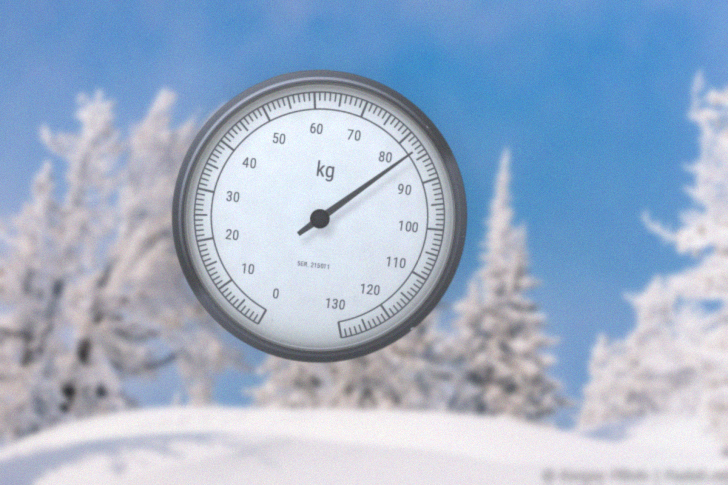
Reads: 83 (kg)
